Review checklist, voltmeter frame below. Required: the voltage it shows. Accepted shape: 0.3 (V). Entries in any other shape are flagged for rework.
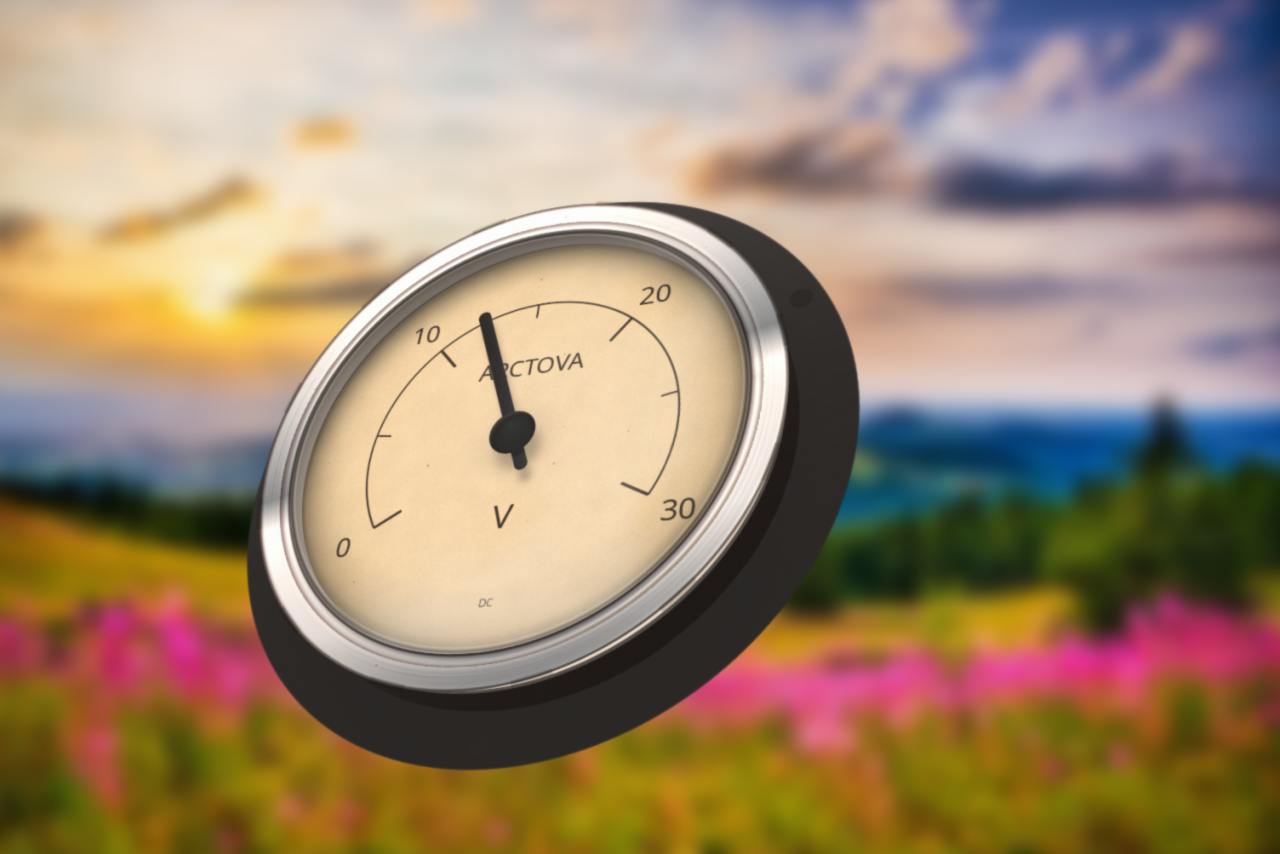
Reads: 12.5 (V)
